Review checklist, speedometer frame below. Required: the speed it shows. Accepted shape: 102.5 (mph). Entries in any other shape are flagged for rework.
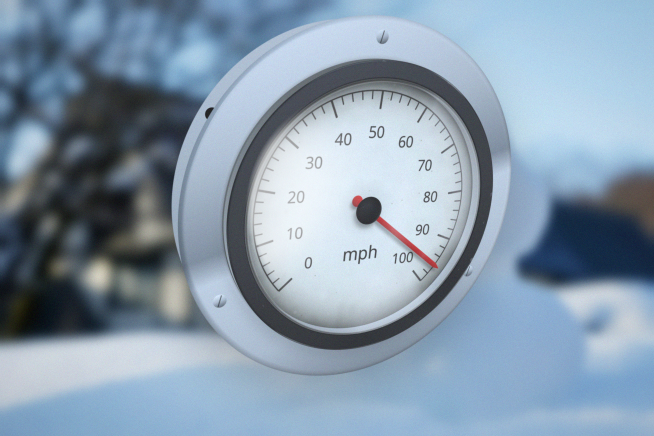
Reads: 96 (mph)
